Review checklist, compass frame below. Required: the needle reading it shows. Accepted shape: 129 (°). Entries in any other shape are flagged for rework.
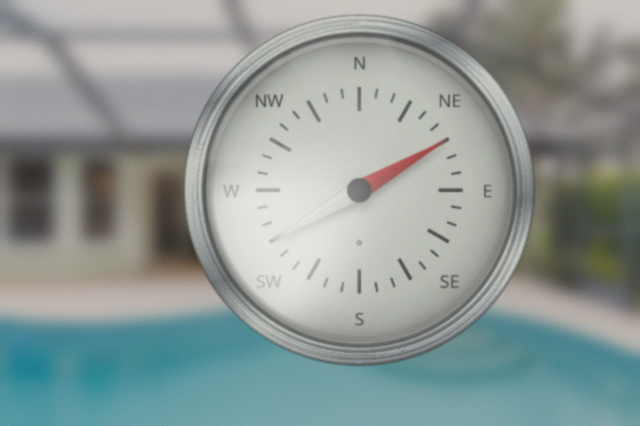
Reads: 60 (°)
